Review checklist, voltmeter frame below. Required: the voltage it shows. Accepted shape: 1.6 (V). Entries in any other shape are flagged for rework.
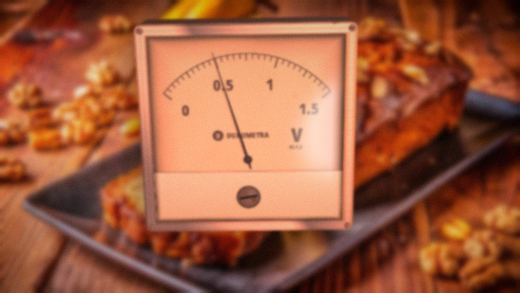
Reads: 0.5 (V)
